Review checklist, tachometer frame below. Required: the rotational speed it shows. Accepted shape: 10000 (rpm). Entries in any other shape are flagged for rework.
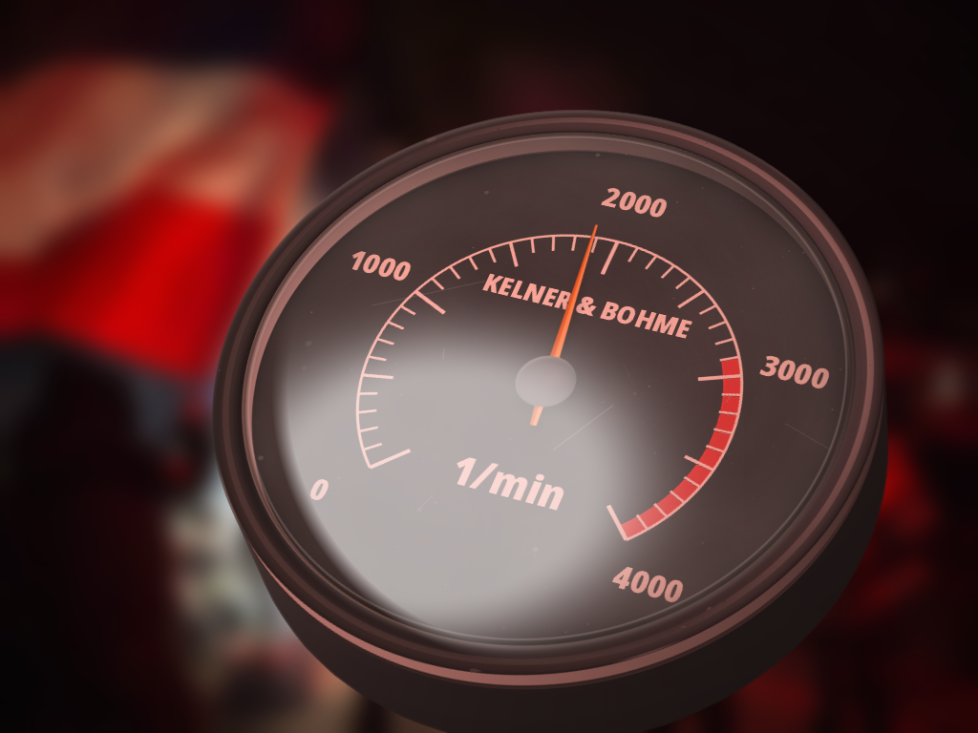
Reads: 1900 (rpm)
